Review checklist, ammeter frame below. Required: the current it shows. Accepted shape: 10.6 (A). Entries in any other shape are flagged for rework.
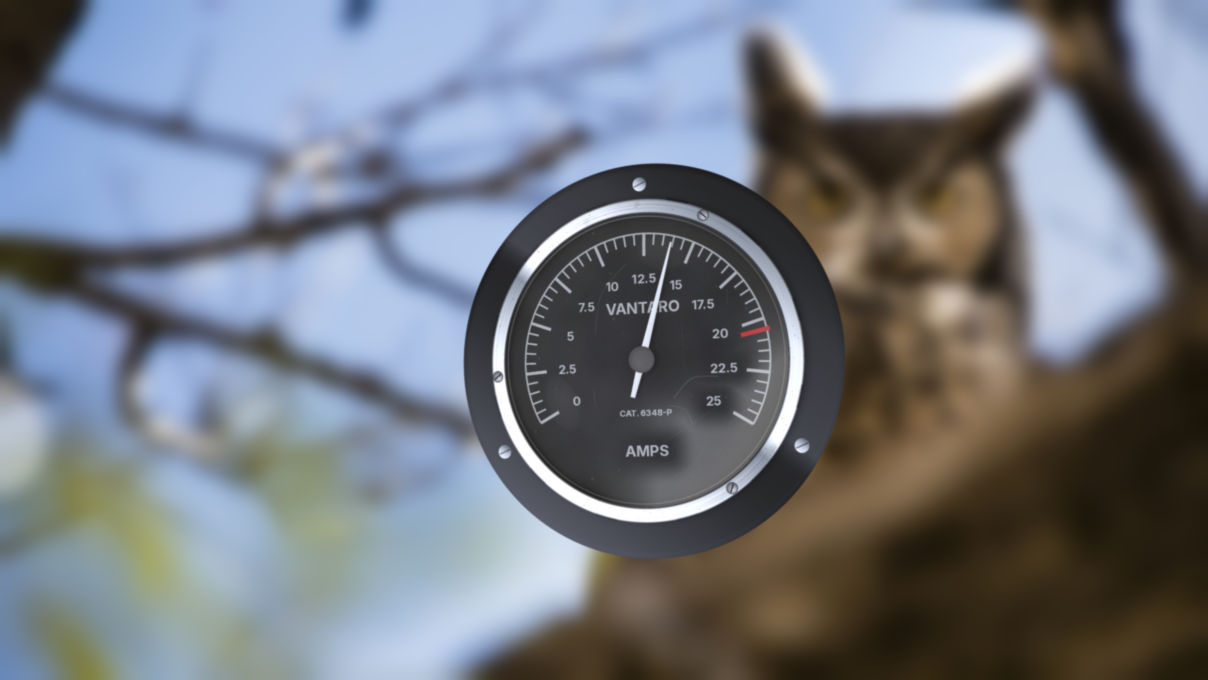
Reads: 14 (A)
